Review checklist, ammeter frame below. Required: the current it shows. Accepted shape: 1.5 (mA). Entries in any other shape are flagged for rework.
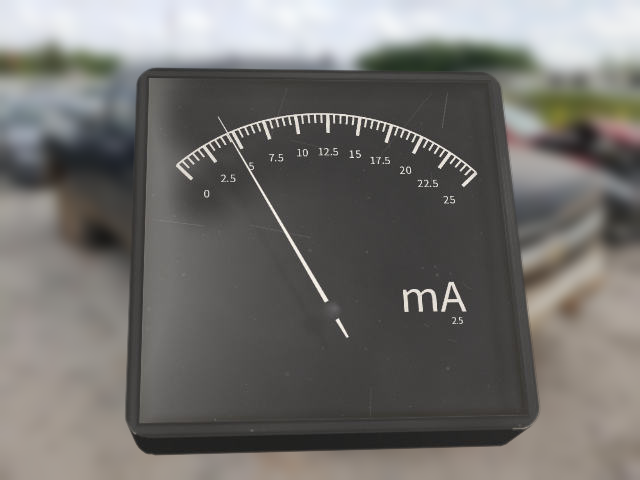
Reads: 4.5 (mA)
